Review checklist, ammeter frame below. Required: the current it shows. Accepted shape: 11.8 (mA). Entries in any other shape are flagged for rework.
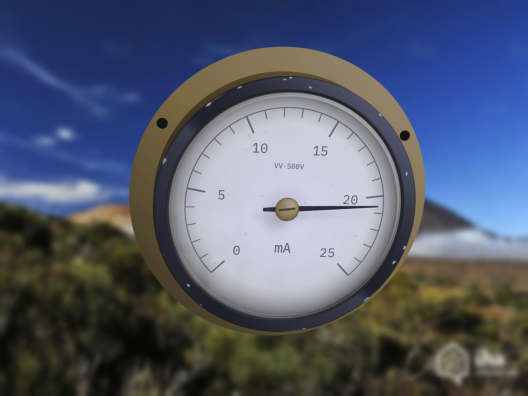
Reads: 20.5 (mA)
